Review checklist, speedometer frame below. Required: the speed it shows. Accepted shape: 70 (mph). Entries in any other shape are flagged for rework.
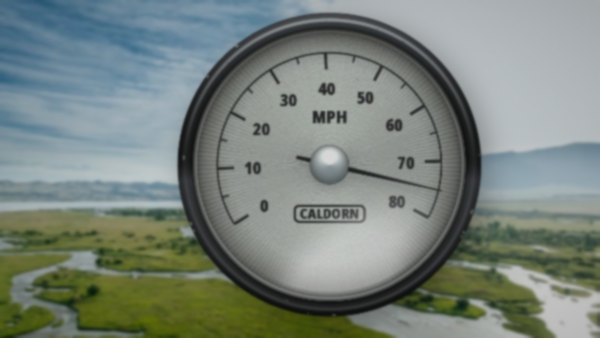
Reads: 75 (mph)
